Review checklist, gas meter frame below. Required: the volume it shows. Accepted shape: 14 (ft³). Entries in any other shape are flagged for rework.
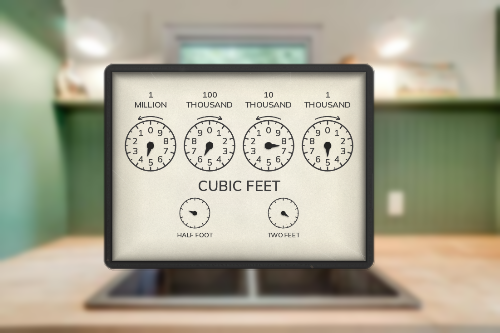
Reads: 457500 (ft³)
